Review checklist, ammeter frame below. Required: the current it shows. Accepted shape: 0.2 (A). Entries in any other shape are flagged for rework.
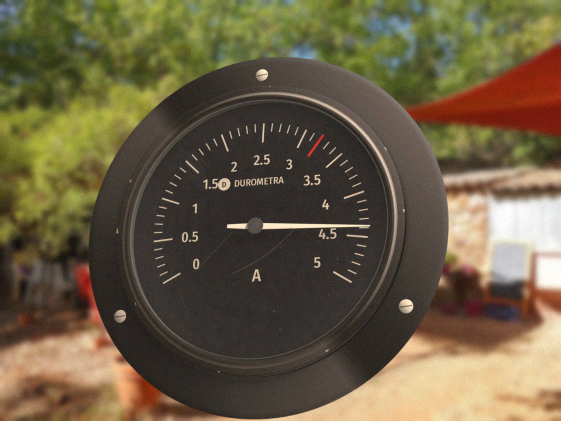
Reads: 4.4 (A)
